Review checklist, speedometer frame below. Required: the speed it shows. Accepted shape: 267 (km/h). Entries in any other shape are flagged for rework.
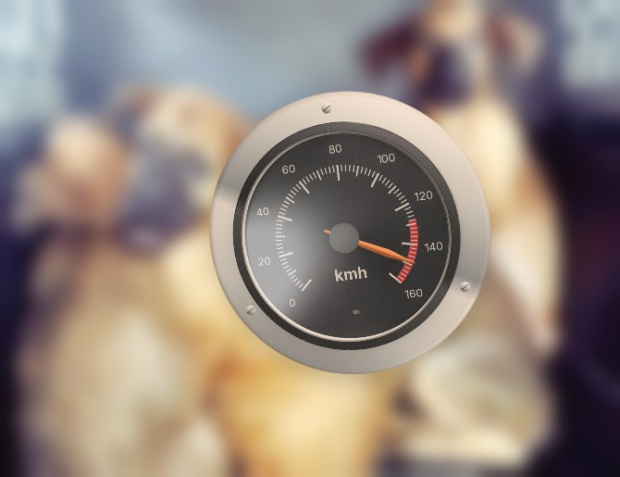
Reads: 148 (km/h)
